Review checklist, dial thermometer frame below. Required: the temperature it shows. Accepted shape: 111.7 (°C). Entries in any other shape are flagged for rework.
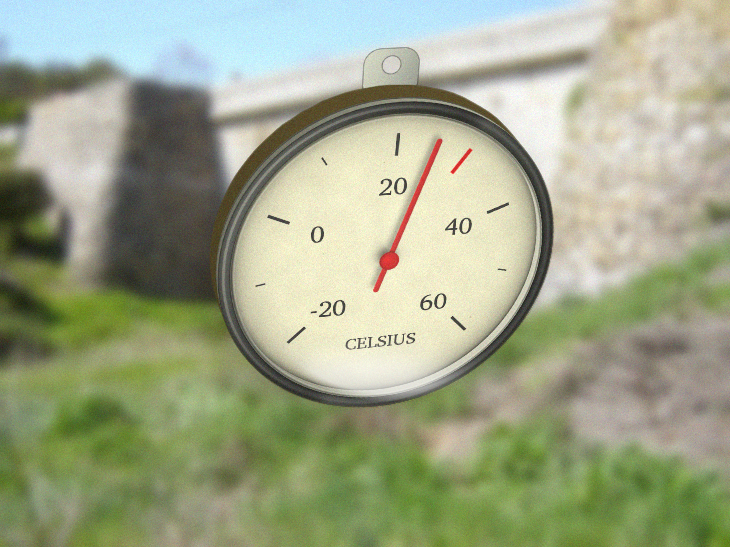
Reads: 25 (°C)
